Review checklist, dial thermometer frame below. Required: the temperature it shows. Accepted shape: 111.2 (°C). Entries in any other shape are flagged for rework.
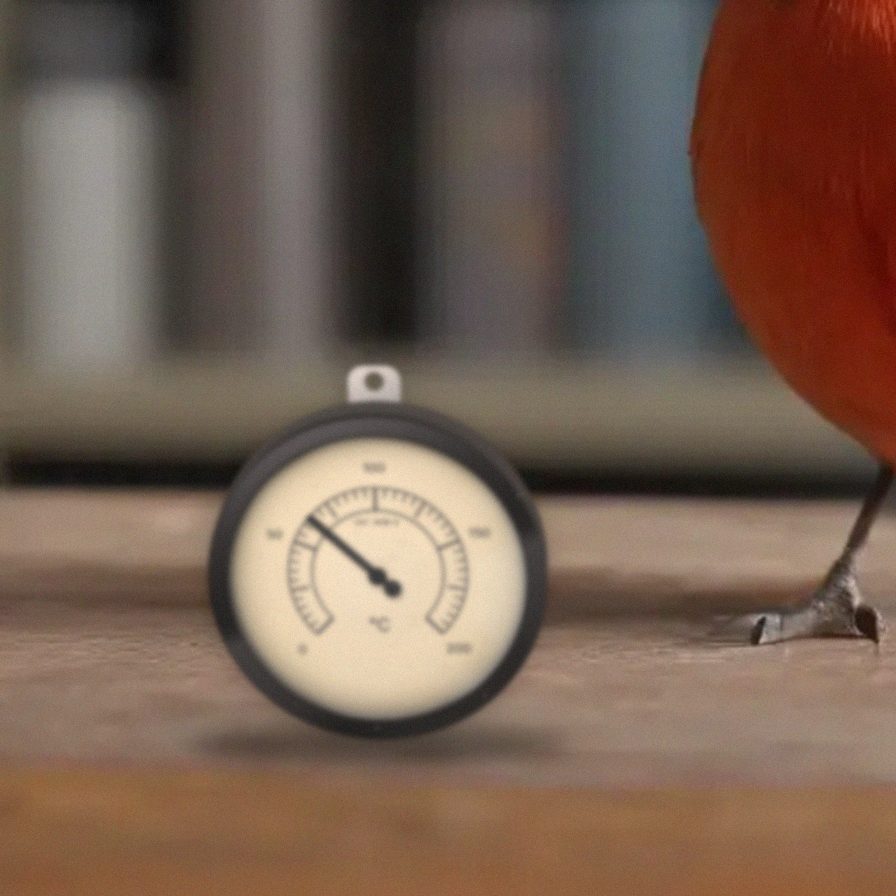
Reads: 65 (°C)
